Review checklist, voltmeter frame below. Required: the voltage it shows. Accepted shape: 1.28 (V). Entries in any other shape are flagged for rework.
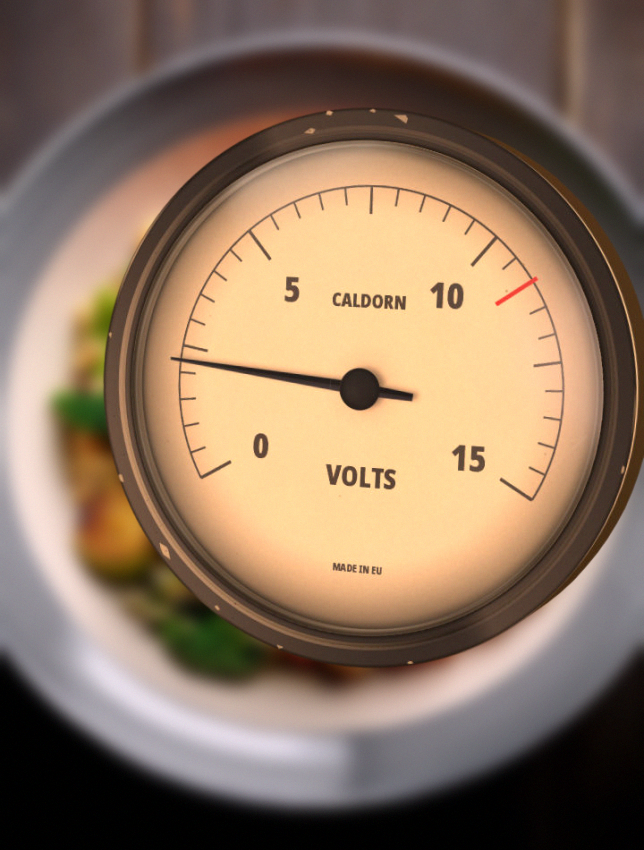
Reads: 2.25 (V)
